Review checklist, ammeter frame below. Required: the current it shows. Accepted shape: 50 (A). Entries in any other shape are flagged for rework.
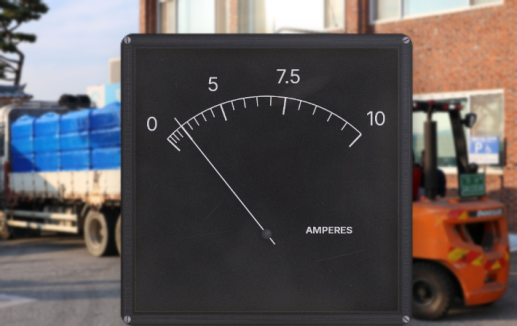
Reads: 2.5 (A)
